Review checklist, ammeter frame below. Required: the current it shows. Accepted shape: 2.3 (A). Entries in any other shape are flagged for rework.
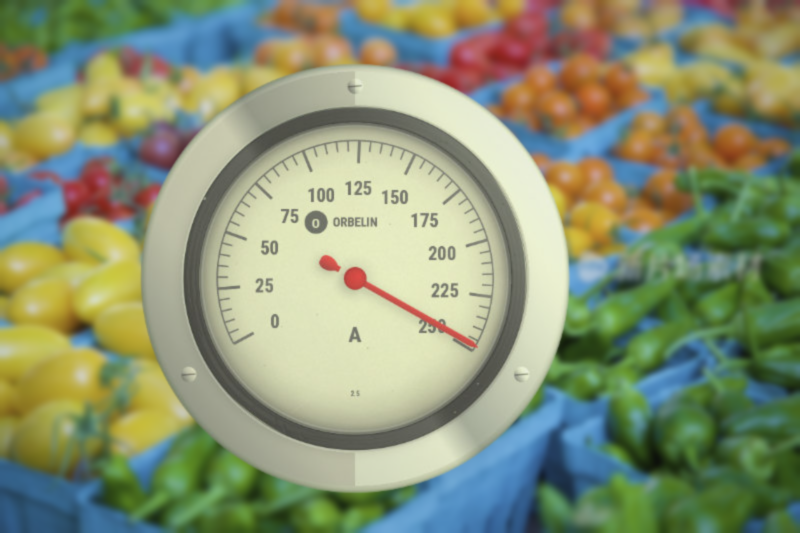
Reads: 247.5 (A)
